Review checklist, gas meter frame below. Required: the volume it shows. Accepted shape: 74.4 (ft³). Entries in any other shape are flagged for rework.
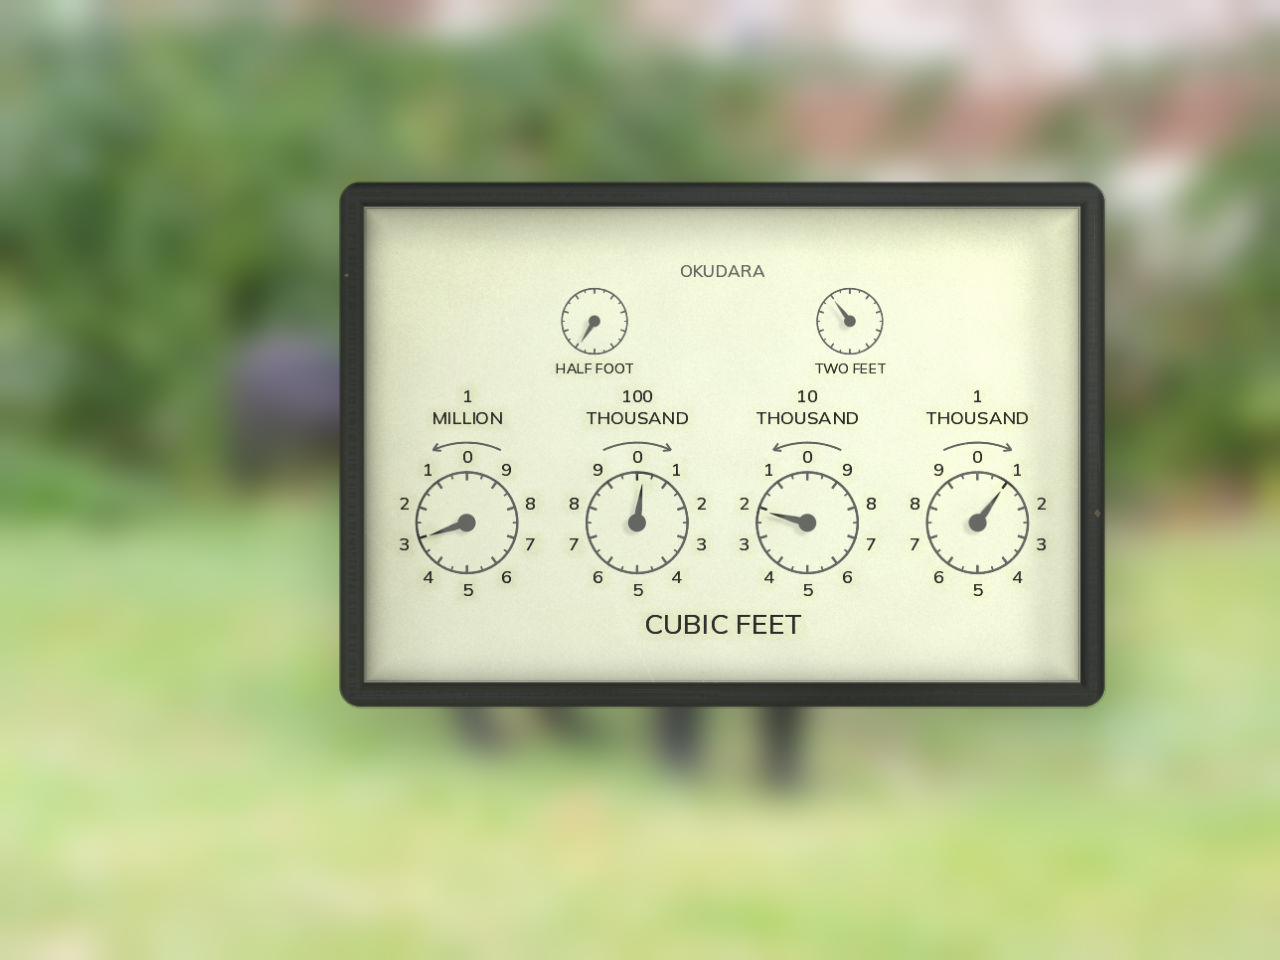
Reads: 302100 (ft³)
